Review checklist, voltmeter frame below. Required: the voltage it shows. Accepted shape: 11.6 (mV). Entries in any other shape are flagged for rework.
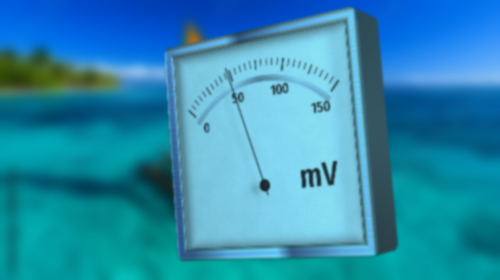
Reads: 50 (mV)
